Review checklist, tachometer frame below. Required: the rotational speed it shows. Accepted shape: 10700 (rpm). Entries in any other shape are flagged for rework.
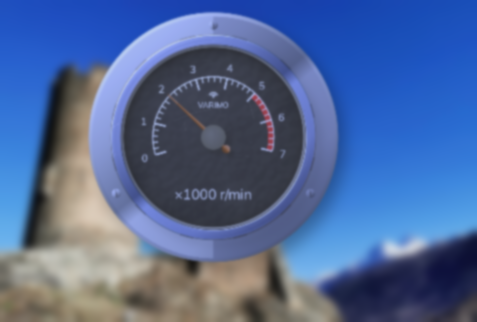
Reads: 2000 (rpm)
